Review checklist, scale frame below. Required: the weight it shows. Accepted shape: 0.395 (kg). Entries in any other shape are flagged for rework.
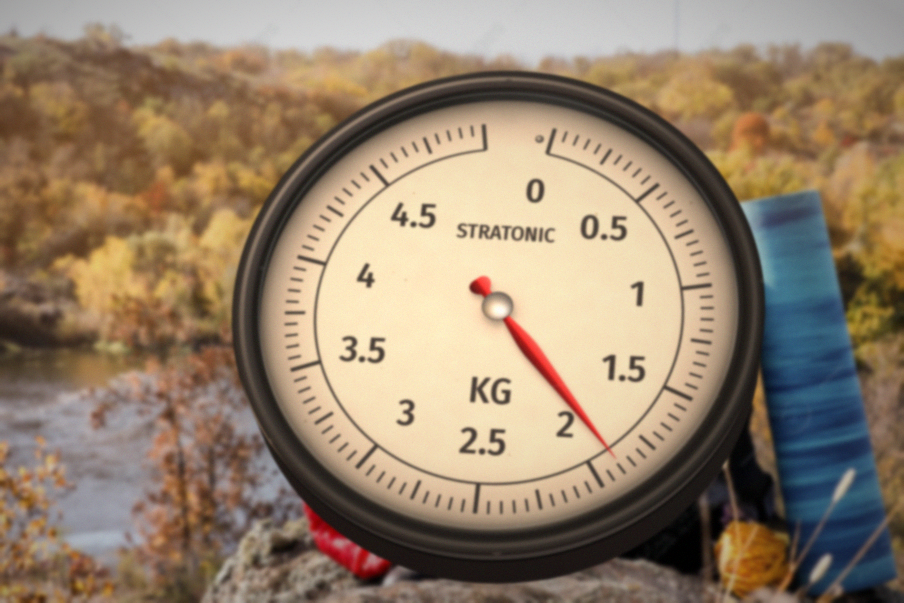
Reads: 1.9 (kg)
